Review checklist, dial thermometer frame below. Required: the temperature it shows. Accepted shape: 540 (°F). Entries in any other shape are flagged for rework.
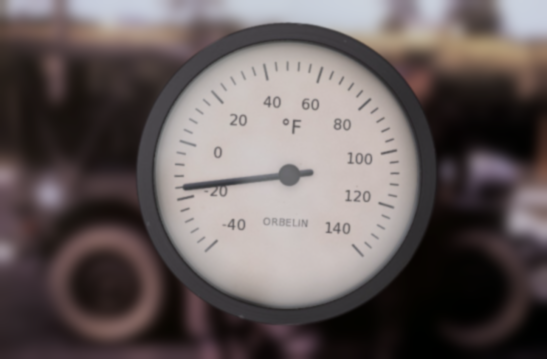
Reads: -16 (°F)
